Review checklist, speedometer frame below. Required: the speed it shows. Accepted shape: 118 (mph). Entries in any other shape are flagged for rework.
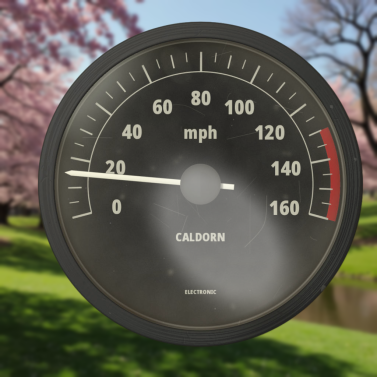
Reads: 15 (mph)
